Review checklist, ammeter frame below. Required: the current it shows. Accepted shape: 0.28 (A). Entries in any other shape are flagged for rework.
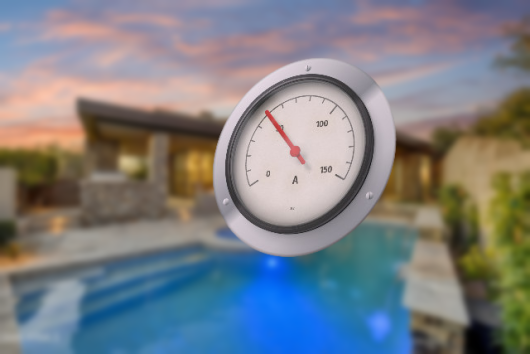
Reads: 50 (A)
